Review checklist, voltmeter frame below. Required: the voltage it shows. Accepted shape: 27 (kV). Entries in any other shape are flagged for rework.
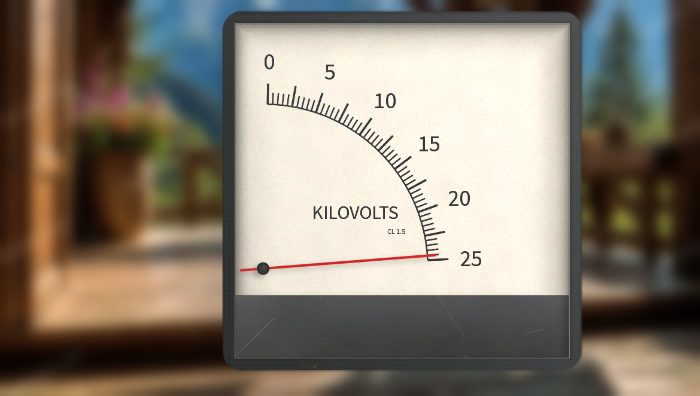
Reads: 24.5 (kV)
